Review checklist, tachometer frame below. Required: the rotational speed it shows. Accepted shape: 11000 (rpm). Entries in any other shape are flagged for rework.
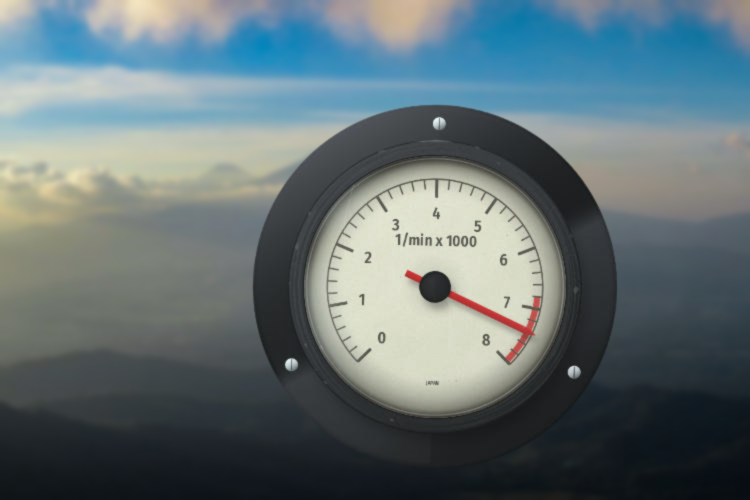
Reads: 7400 (rpm)
